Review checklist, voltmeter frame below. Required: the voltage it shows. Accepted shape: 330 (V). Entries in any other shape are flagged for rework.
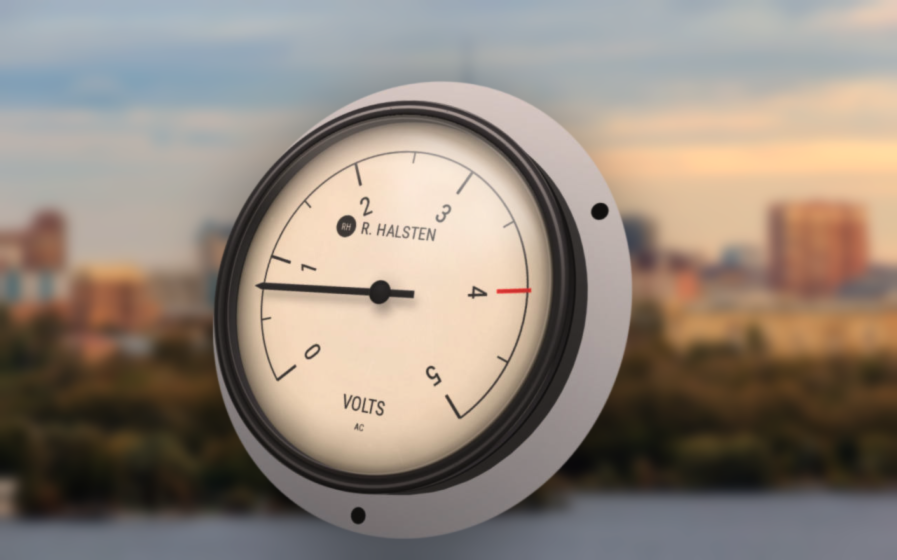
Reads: 0.75 (V)
